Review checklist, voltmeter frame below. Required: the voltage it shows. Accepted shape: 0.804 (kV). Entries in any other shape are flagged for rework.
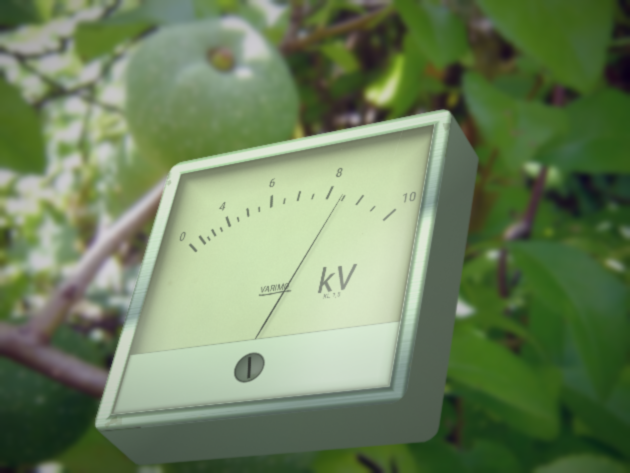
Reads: 8.5 (kV)
